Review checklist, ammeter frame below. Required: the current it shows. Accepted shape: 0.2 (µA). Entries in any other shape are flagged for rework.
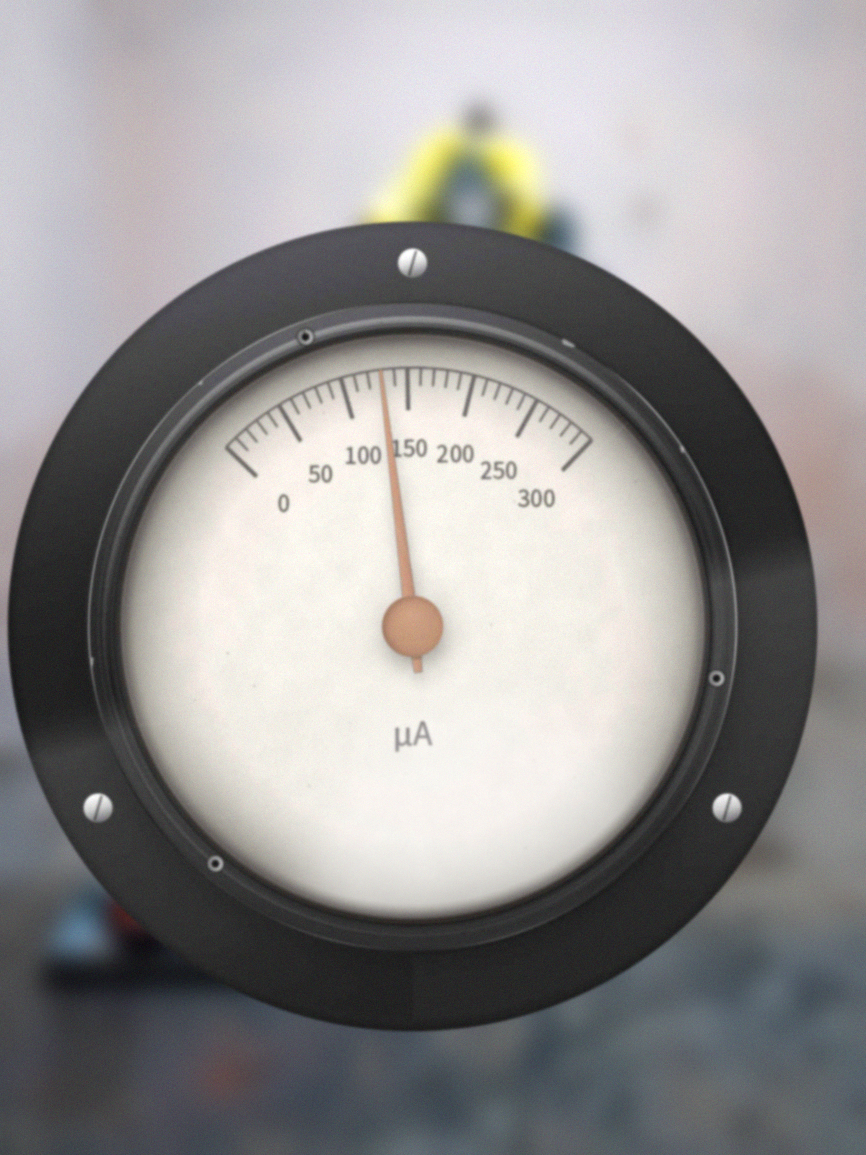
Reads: 130 (µA)
